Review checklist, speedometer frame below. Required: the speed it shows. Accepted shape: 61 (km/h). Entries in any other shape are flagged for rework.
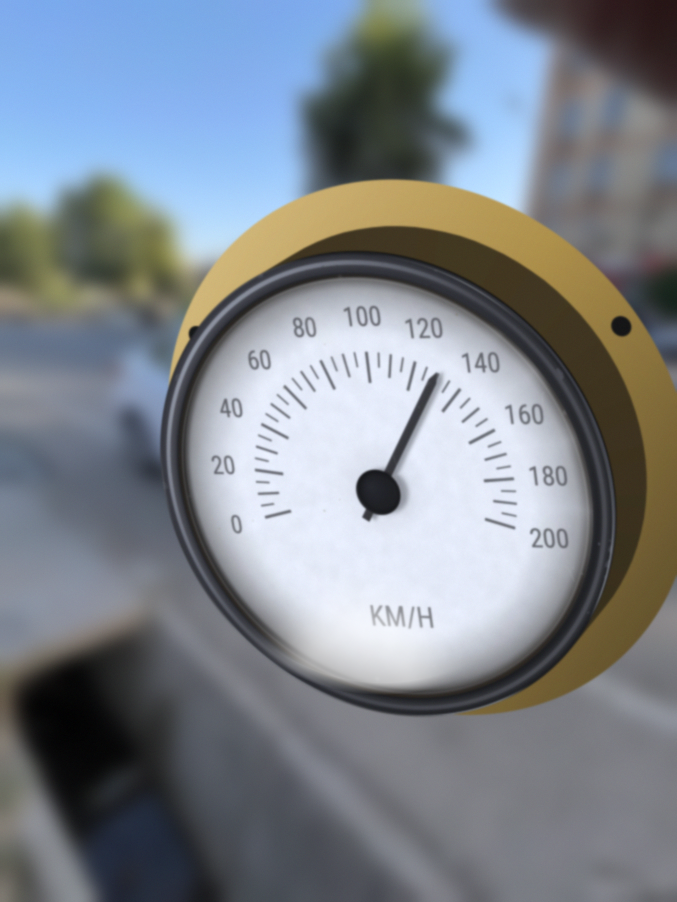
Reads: 130 (km/h)
